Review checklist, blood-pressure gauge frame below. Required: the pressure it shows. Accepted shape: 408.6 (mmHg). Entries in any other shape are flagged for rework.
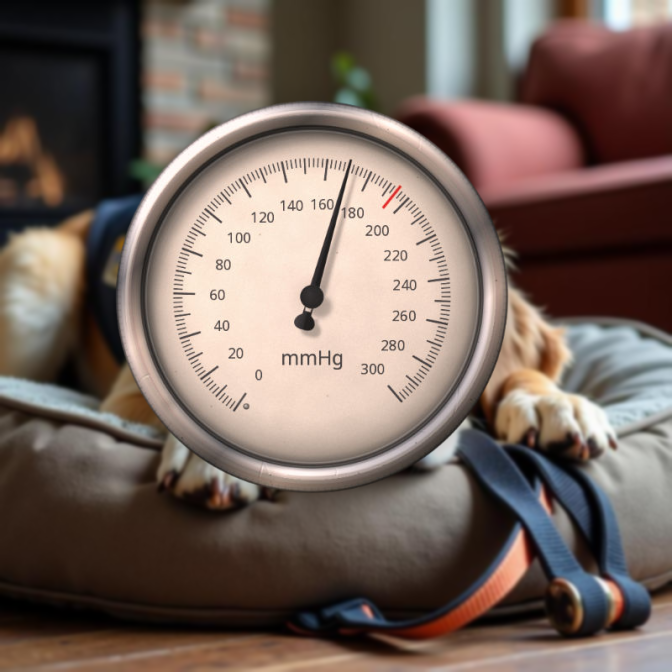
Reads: 170 (mmHg)
